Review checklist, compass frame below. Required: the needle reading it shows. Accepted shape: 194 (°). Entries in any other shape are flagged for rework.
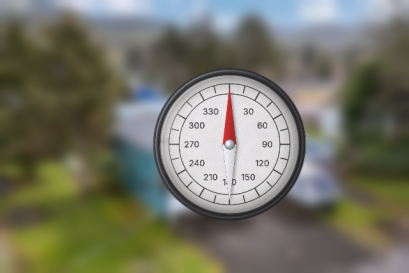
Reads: 0 (°)
